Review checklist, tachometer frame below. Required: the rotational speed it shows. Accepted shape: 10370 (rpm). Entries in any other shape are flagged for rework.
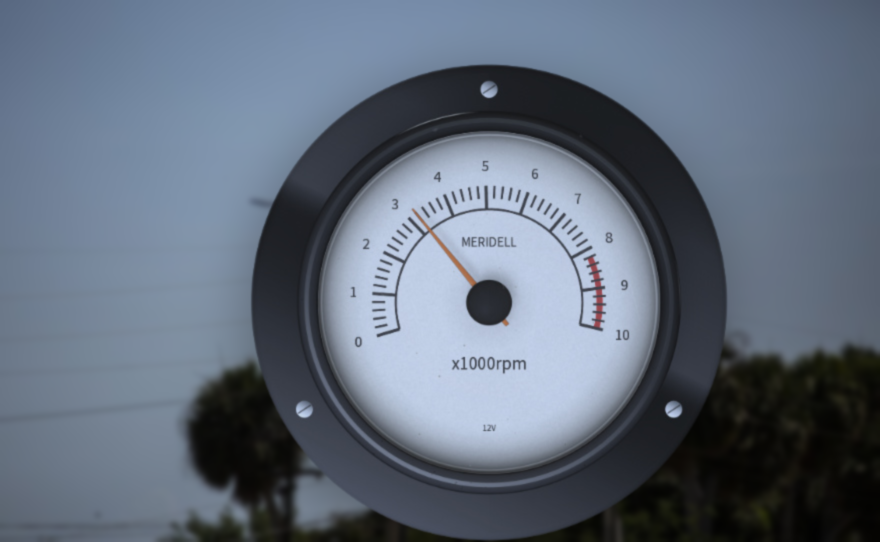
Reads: 3200 (rpm)
